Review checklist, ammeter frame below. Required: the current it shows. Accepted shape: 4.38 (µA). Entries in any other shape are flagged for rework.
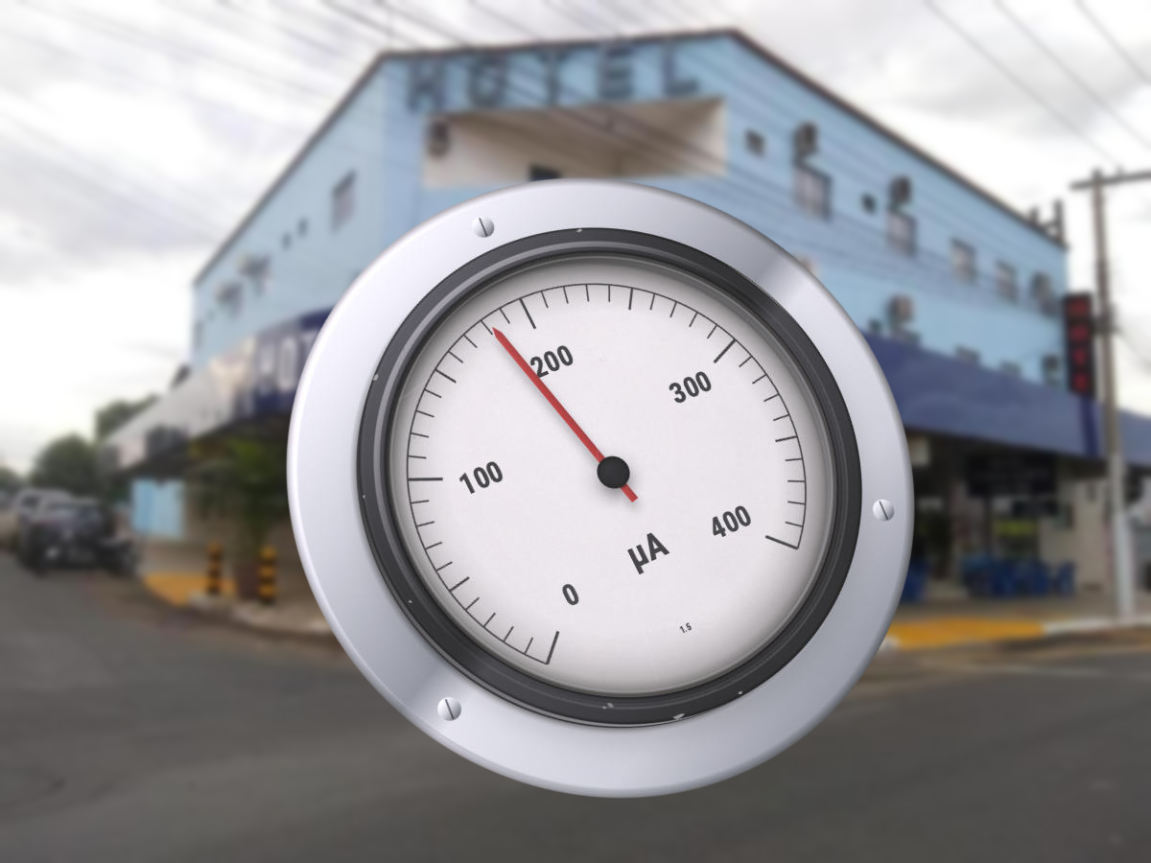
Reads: 180 (µA)
